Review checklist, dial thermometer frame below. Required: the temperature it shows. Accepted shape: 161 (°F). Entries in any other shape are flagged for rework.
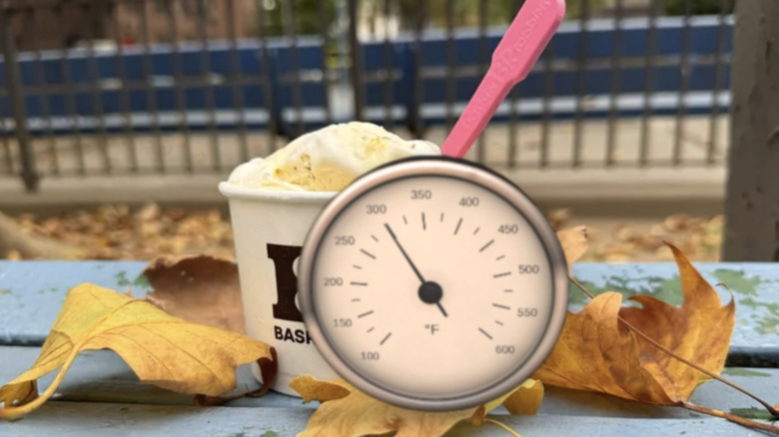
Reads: 300 (°F)
